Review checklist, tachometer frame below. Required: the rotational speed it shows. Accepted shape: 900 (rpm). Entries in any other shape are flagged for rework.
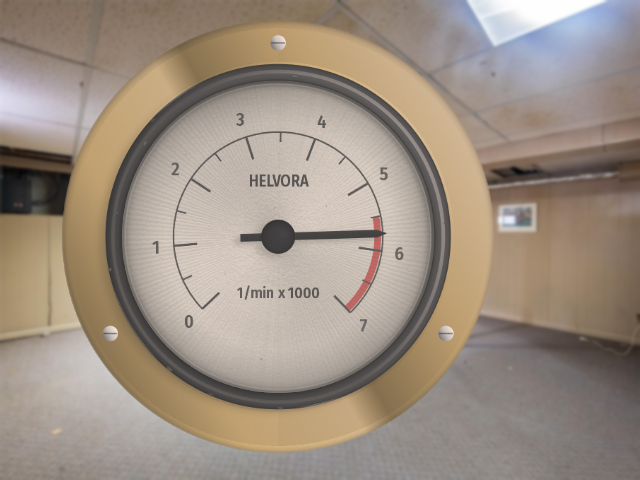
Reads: 5750 (rpm)
